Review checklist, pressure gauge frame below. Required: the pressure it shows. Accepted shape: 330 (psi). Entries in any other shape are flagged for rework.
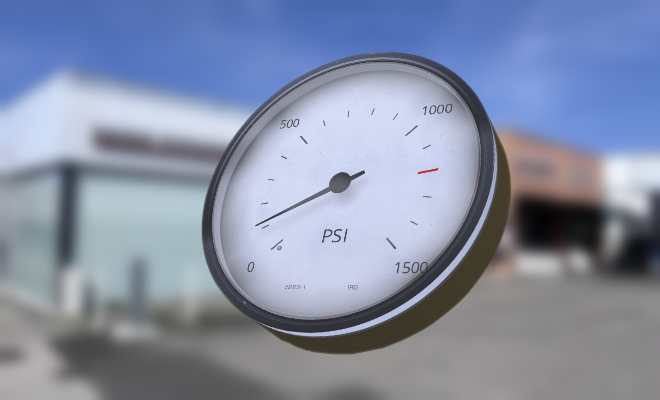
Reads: 100 (psi)
